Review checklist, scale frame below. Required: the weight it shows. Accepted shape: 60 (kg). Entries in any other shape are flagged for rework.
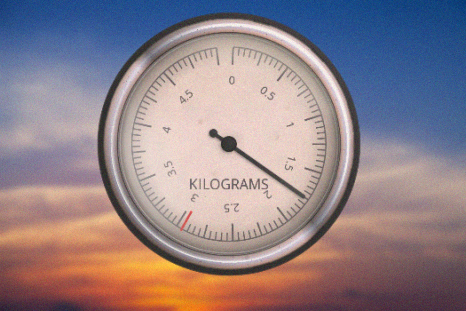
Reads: 1.75 (kg)
